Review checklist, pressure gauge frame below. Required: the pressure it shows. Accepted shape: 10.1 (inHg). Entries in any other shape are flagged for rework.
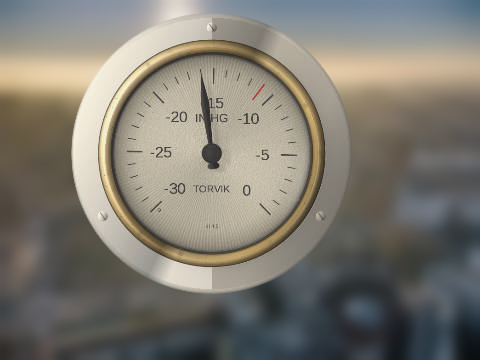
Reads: -16 (inHg)
